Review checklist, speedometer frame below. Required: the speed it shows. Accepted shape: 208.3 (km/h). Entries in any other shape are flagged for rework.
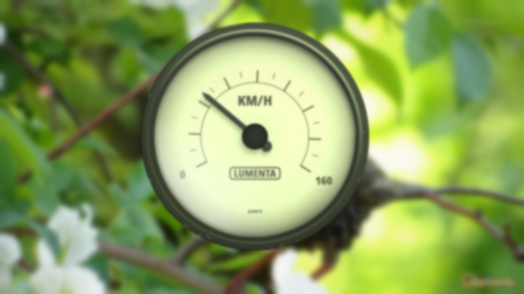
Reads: 45 (km/h)
